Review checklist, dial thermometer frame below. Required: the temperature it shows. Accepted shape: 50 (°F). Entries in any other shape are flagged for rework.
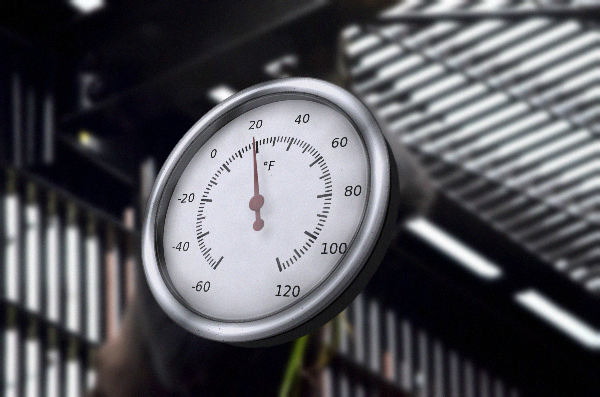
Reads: 20 (°F)
